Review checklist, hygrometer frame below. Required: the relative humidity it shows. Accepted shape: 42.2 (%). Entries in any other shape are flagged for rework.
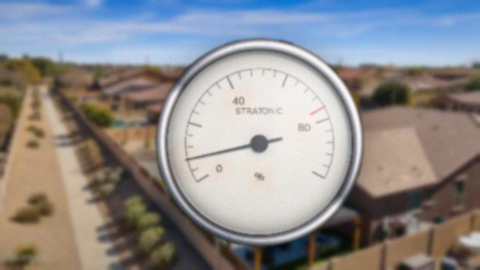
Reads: 8 (%)
